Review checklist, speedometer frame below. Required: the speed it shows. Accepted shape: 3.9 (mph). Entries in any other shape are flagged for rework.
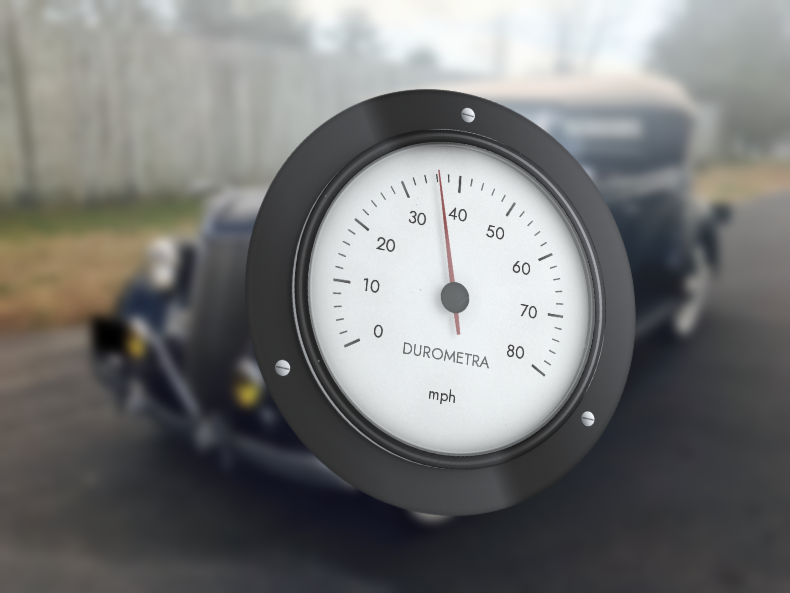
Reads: 36 (mph)
